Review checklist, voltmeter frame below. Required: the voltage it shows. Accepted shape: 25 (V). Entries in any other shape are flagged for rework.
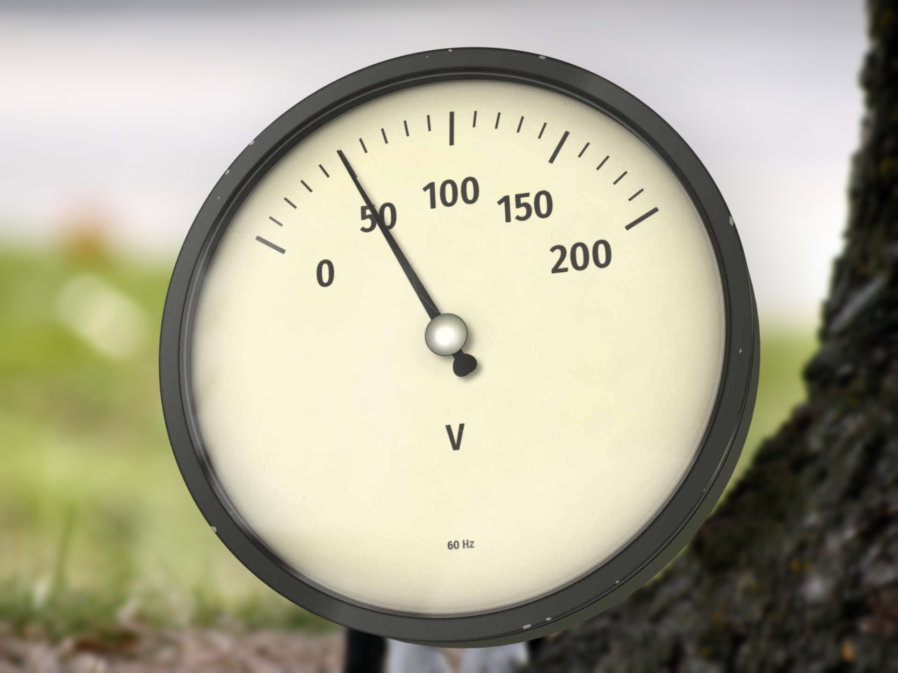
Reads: 50 (V)
